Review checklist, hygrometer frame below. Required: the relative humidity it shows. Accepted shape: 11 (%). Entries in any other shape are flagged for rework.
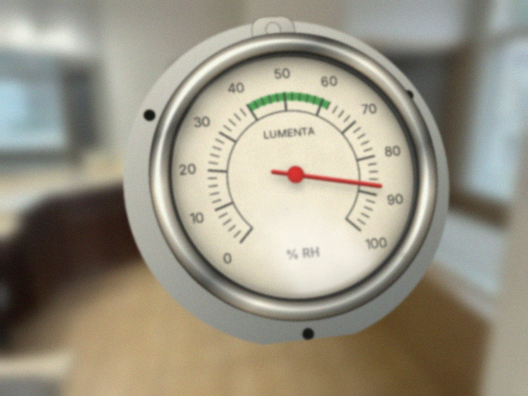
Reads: 88 (%)
